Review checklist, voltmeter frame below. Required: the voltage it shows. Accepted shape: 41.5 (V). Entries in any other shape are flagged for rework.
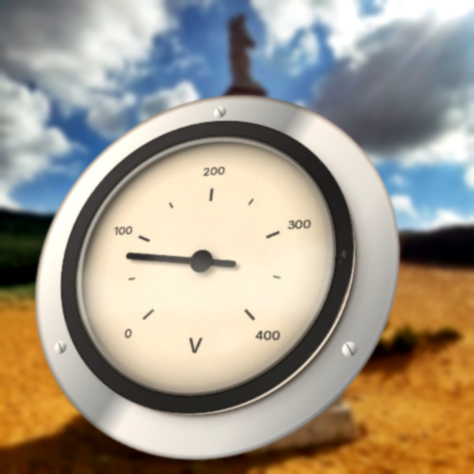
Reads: 75 (V)
